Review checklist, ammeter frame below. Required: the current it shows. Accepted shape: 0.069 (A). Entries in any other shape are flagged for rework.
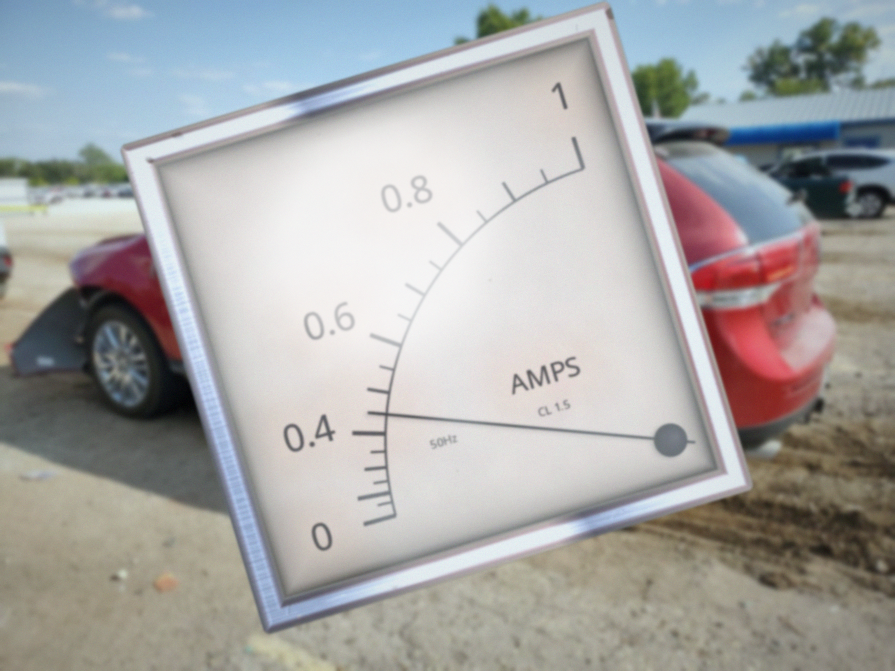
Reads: 0.45 (A)
